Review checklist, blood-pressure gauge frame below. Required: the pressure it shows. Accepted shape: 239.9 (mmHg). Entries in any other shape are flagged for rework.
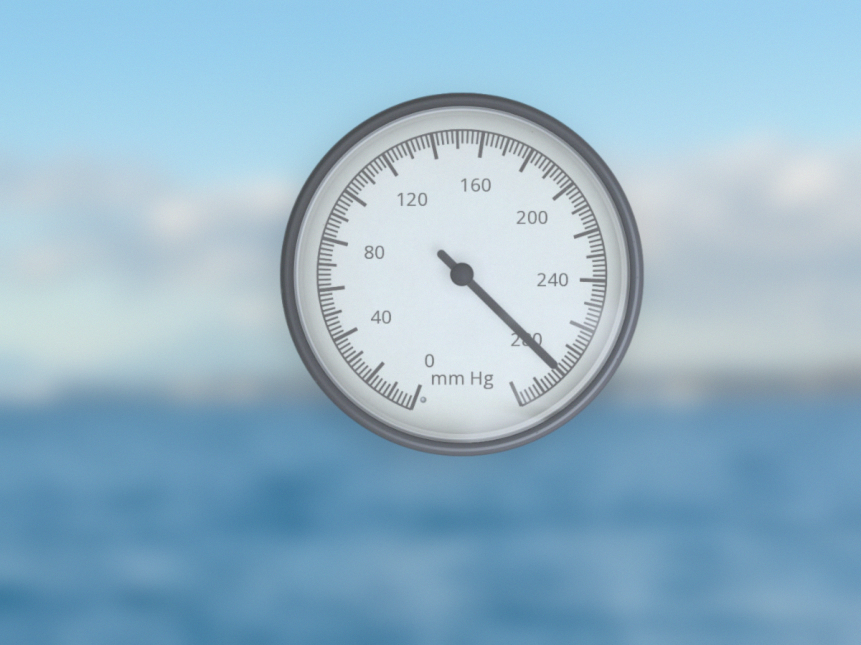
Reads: 280 (mmHg)
